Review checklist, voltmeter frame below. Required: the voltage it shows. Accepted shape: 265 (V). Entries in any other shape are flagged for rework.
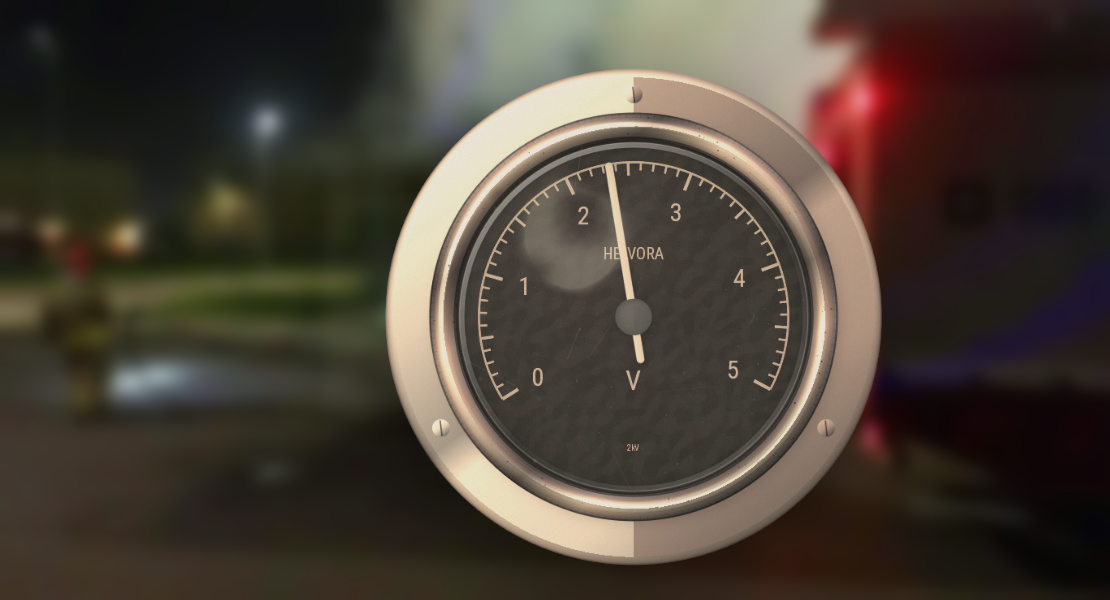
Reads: 2.35 (V)
